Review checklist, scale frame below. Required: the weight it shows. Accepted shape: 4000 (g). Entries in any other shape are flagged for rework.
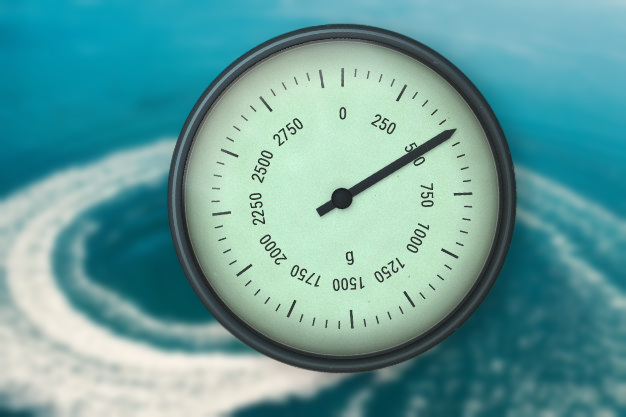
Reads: 500 (g)
